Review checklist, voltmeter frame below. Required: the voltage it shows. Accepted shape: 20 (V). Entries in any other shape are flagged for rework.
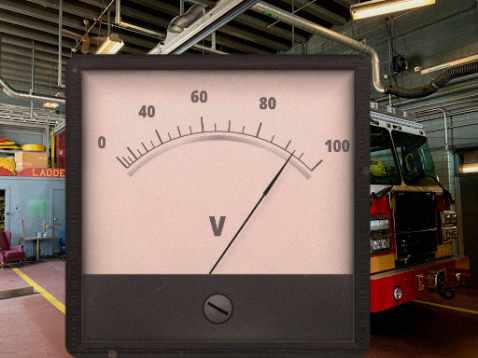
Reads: 92.5 (V)
